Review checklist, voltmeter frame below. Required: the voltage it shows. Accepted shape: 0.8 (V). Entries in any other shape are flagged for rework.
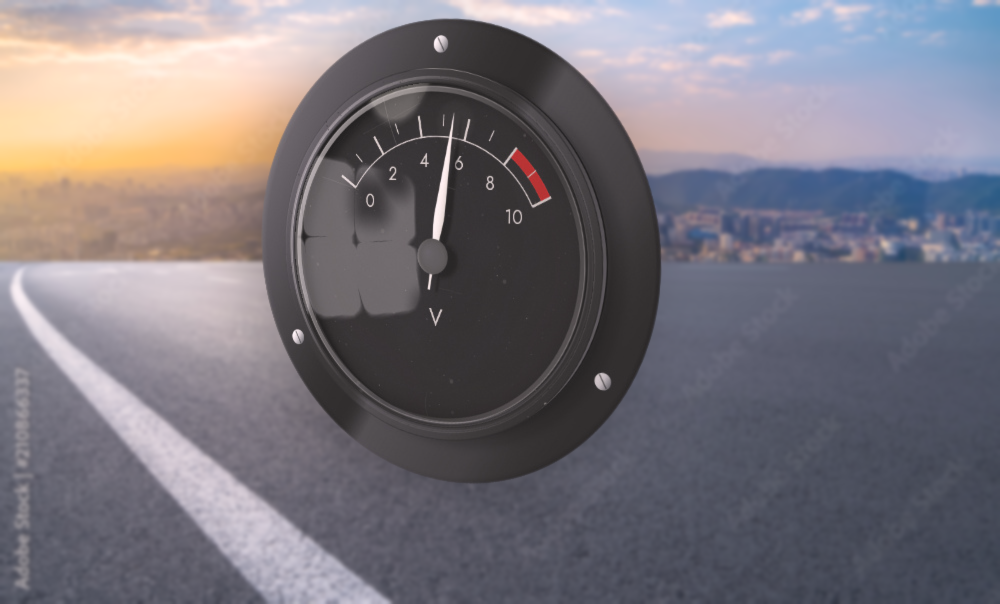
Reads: 5.5 (V)
